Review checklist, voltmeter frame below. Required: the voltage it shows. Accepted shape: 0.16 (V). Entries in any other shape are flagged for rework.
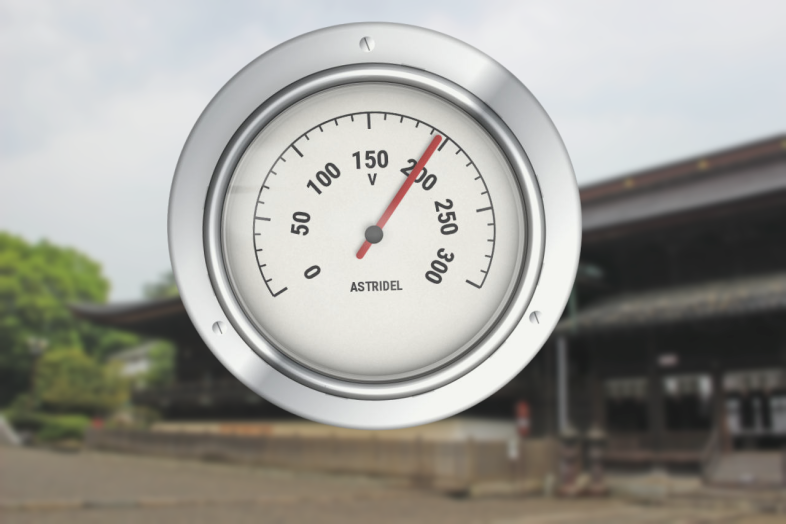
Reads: 195 (V)
